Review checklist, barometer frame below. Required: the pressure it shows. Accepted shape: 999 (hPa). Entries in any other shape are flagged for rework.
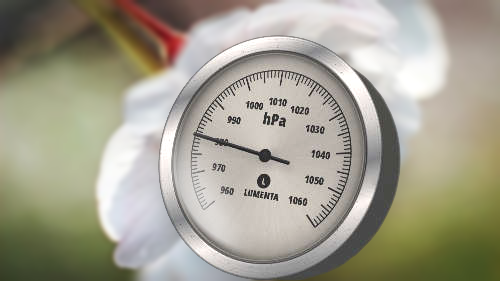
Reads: 980 (hPa)
